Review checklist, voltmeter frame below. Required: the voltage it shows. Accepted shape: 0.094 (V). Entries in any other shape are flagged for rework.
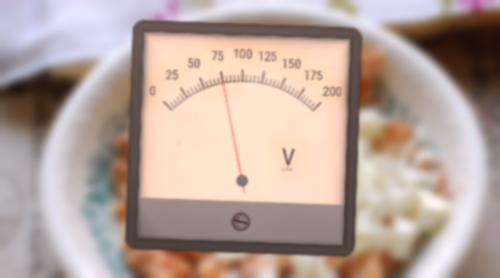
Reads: 75 (V)
